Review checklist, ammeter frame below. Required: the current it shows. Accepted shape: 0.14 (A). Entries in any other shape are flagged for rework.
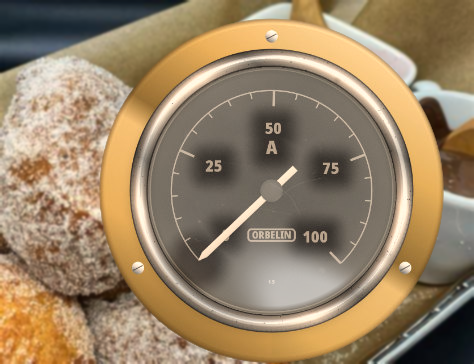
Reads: 0 (A)
